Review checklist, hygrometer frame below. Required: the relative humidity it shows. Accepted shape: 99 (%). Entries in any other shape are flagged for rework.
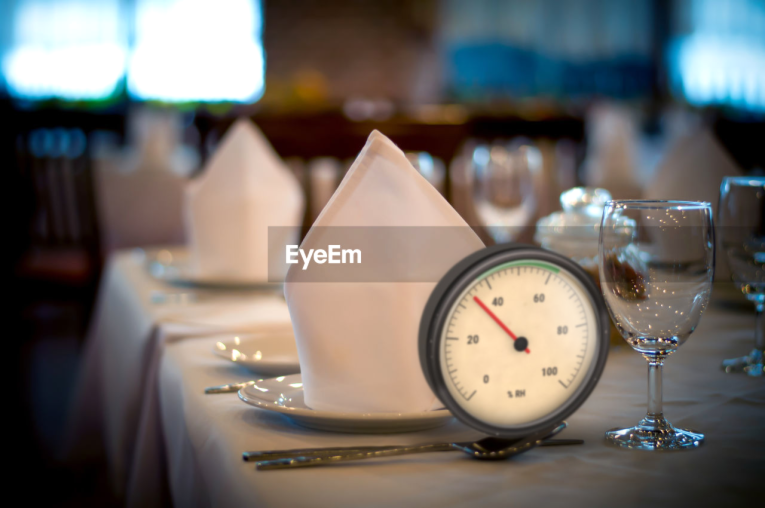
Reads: 34 (%)
